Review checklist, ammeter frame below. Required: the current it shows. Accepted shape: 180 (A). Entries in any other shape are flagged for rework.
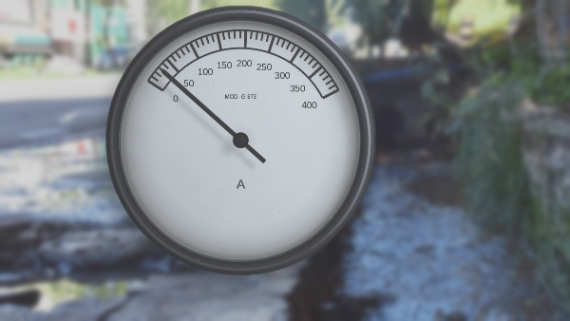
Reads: 30 (A)
